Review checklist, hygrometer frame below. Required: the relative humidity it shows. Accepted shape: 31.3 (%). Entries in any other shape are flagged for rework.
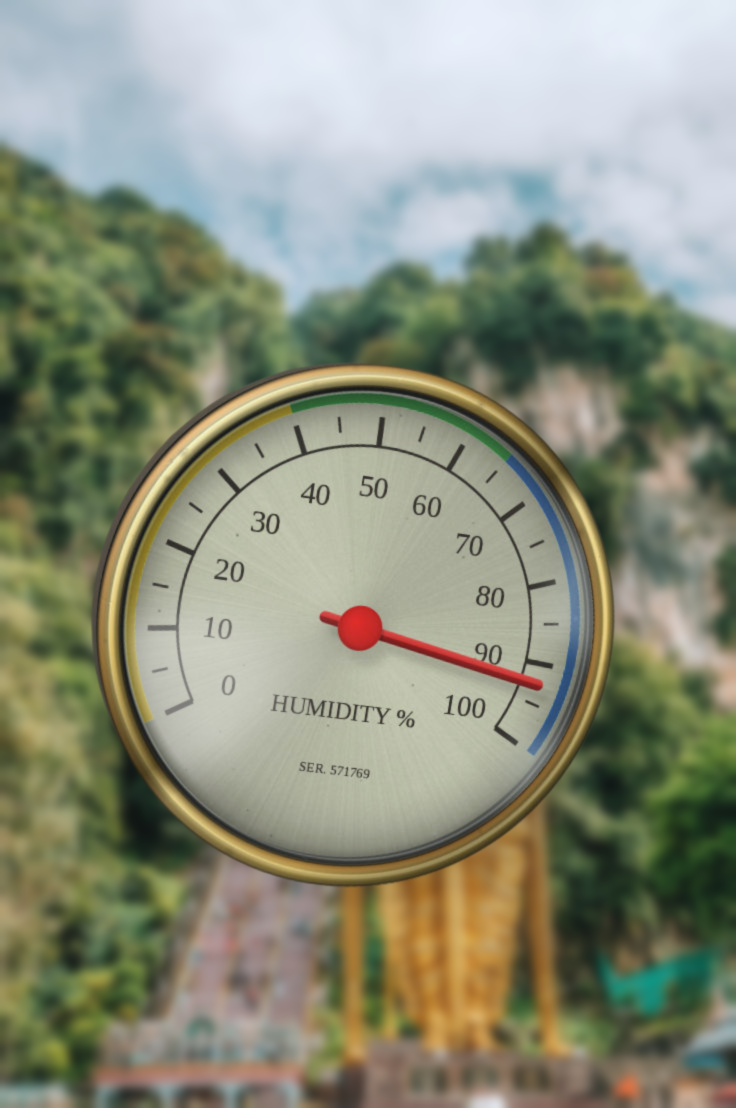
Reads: 92.5 (%)
